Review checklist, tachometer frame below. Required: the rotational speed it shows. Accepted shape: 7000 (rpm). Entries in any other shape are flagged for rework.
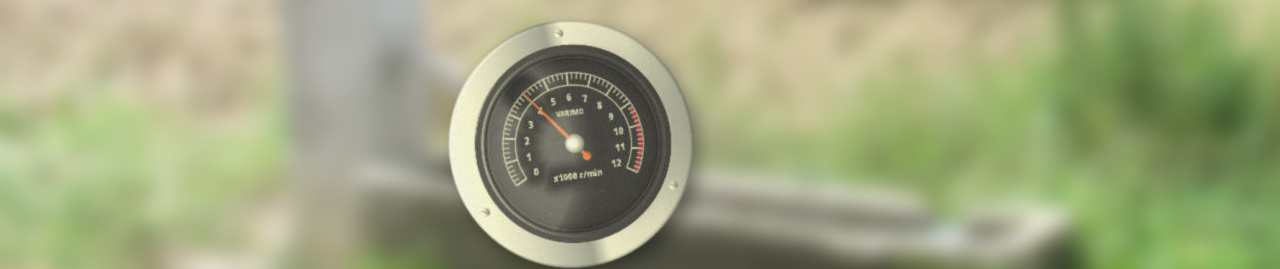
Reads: 4000 (rpm)
